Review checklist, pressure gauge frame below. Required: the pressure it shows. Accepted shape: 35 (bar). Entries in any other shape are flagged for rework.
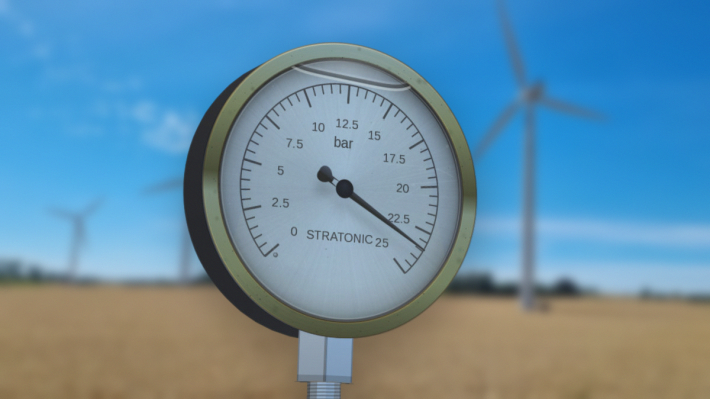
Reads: 23.5 (bar)
